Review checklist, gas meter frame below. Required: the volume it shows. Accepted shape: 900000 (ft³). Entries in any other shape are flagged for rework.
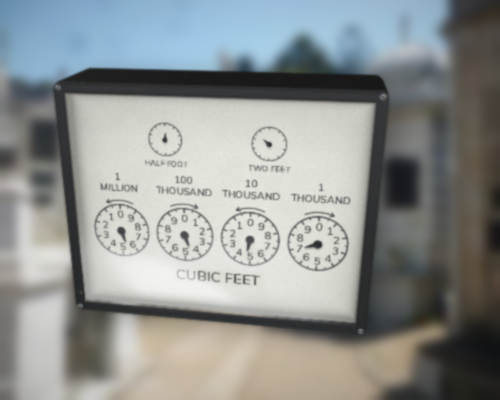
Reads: 544700 (ft³)
